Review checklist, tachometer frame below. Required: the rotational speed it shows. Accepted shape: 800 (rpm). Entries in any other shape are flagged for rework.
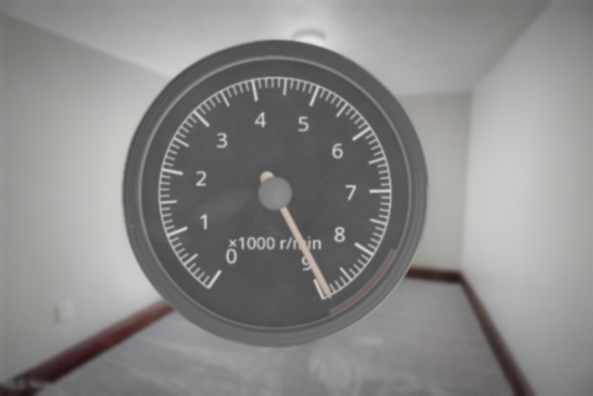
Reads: 8900 (rpm)
